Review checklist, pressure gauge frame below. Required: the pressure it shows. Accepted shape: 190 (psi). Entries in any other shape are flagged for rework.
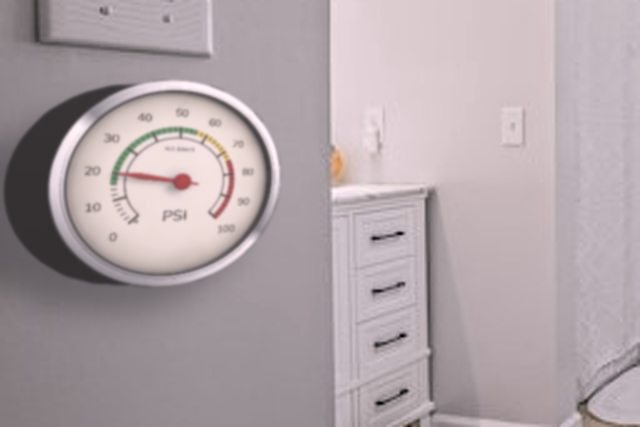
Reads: 20 (psi)
